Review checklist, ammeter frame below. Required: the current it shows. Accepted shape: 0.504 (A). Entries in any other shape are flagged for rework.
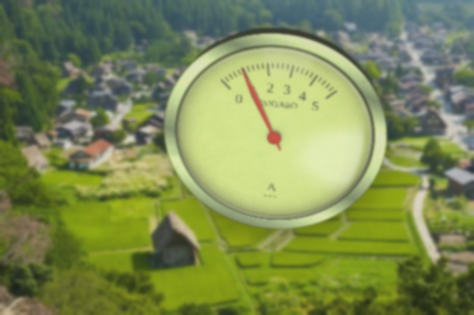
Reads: 1 (A)
